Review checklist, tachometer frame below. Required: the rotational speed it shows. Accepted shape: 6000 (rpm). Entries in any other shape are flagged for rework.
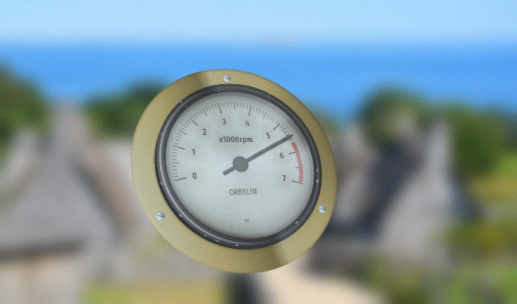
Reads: 5500 (rpm)
